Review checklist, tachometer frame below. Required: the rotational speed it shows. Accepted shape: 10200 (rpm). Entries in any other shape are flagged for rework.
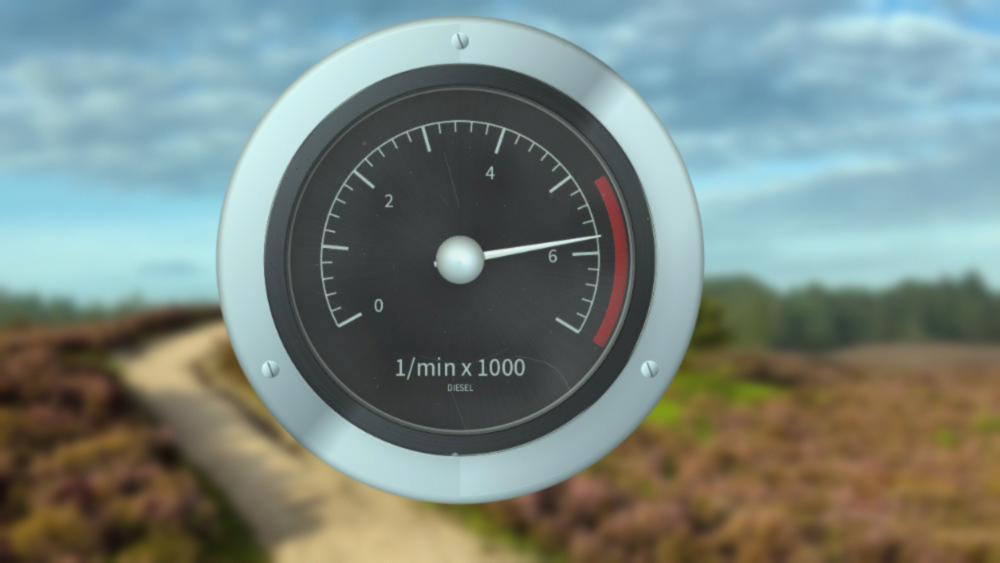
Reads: 5800 (rpm)
